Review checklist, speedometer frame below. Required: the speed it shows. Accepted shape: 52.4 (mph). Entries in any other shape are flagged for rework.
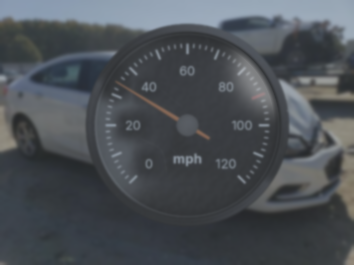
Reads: 34 (mph)
